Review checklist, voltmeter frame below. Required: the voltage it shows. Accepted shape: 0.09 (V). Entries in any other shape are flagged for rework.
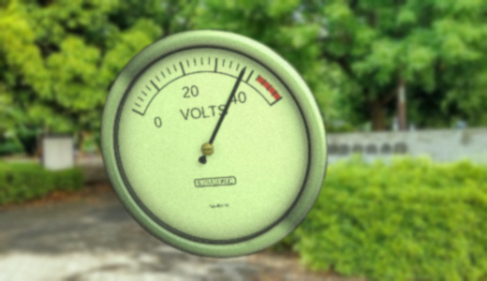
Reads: 38 (V)
